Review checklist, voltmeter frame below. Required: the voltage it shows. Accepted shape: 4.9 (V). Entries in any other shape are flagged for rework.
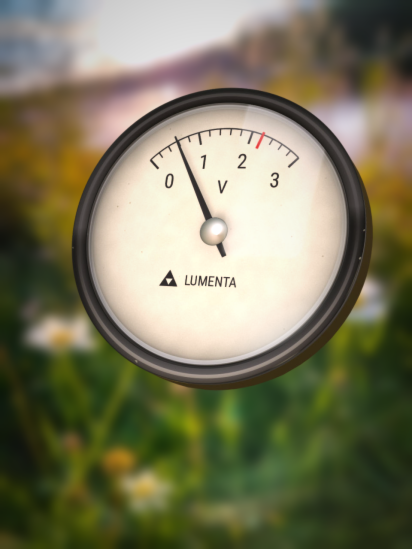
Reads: 0.6 (V)
